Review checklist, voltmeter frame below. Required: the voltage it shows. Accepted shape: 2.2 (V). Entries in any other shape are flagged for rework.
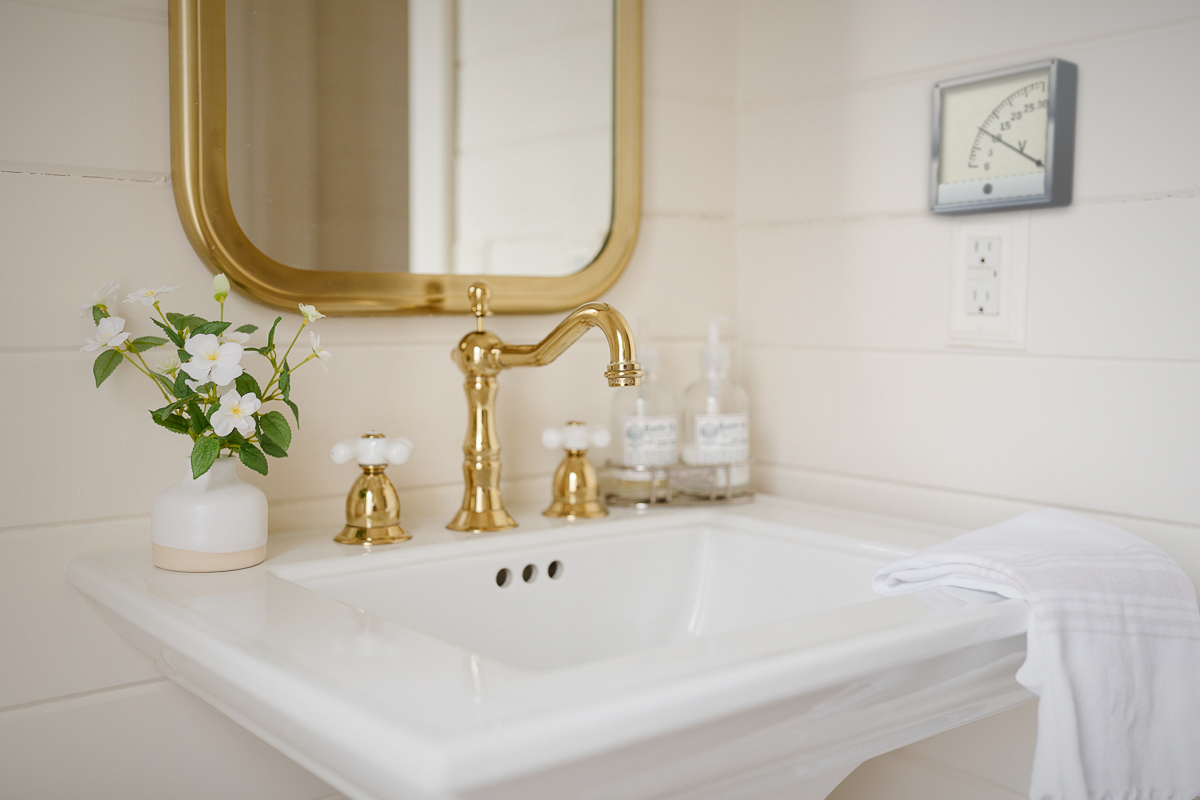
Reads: 10 (V)
